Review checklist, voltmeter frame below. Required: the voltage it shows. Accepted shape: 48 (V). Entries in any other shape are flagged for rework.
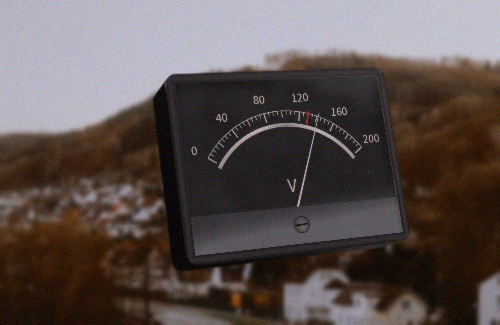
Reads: 140 (V)
